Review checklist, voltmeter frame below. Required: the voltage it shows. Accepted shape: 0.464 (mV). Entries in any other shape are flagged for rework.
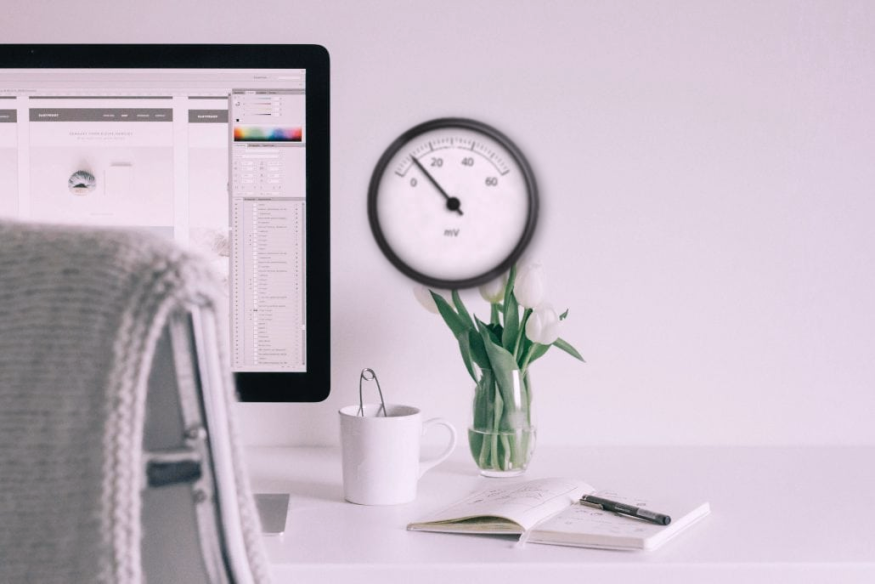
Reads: 10 (mV)
